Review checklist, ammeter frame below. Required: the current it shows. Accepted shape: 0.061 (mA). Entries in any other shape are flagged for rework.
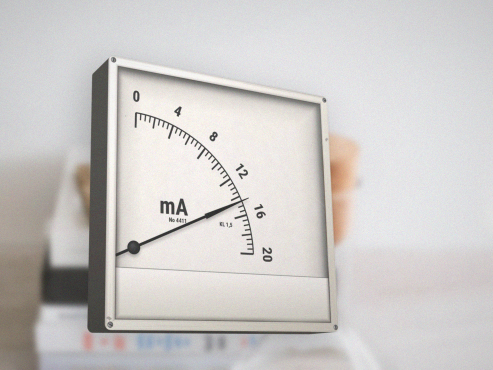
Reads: 14.5 (mA)
